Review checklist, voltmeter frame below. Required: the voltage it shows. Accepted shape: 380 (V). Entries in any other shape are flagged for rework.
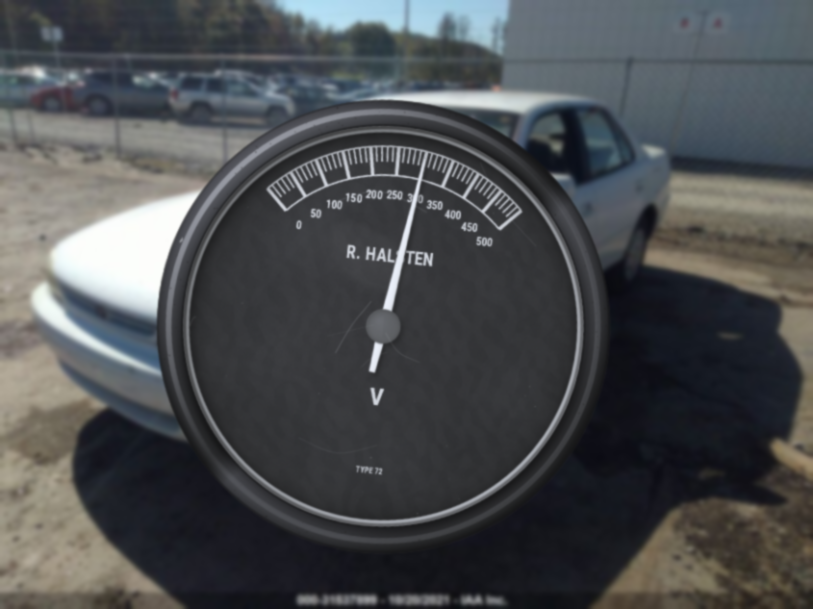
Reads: 300 (V)
